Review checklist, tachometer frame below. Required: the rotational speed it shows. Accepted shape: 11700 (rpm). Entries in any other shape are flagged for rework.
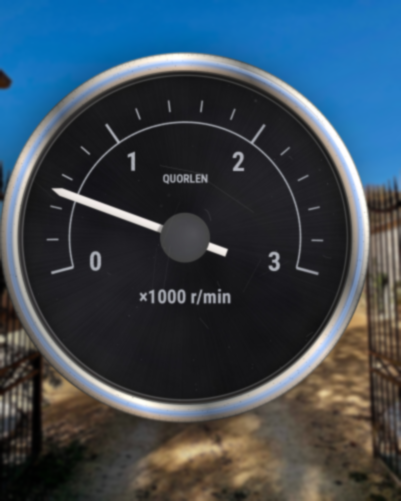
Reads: 500 (rpm)
